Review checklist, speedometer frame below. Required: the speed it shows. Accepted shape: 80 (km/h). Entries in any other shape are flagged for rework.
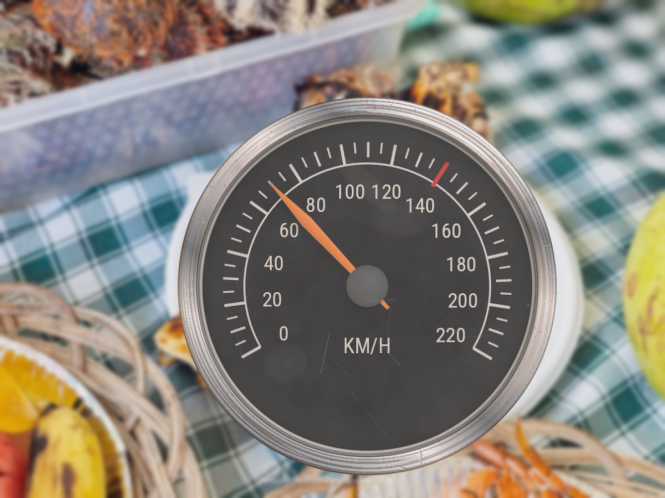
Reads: 70 (km/h)
